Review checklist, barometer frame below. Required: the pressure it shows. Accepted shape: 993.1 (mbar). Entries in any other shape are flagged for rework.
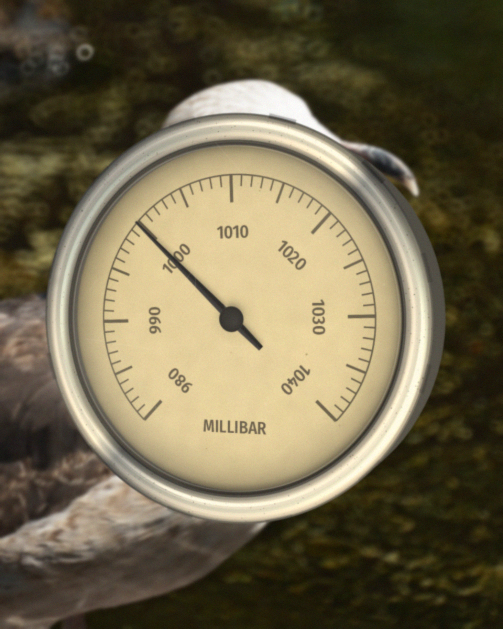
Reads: 1000 (mbar)
